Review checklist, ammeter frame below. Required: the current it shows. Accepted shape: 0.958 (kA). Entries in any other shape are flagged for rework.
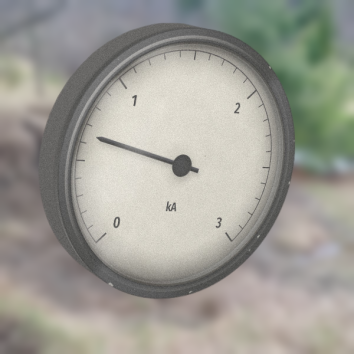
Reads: 0.65 (kA)
